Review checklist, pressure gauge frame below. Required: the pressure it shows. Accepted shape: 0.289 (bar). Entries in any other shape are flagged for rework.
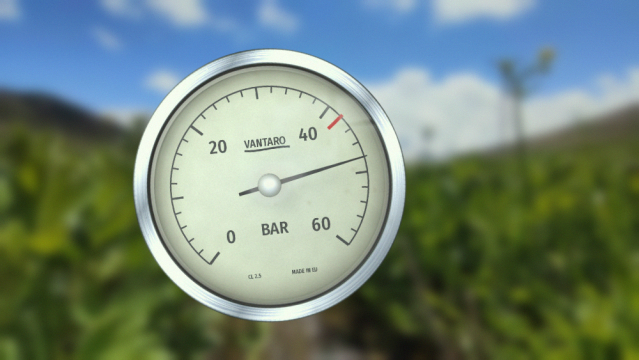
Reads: 48 (bar)
